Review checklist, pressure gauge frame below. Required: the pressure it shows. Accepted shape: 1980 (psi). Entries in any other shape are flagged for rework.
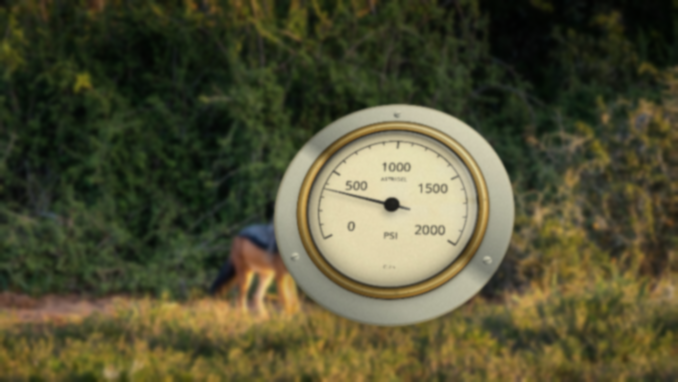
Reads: 350 (psi)
